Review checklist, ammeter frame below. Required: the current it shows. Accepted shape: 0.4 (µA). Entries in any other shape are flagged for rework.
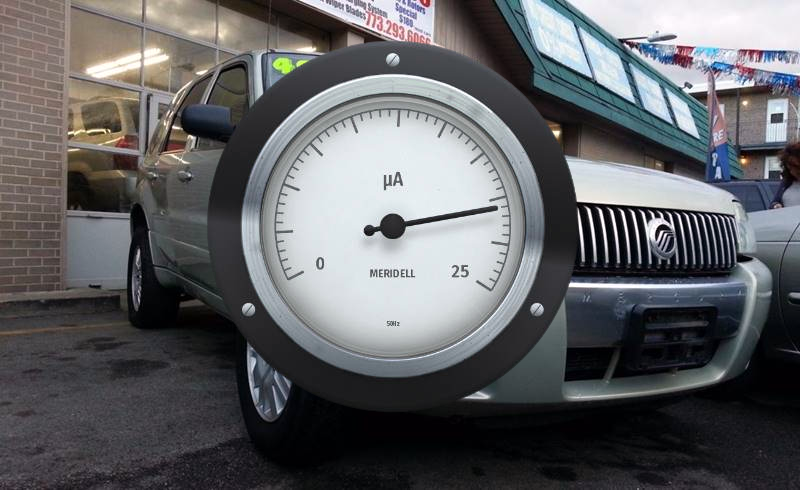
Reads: 20.5 (µA)
